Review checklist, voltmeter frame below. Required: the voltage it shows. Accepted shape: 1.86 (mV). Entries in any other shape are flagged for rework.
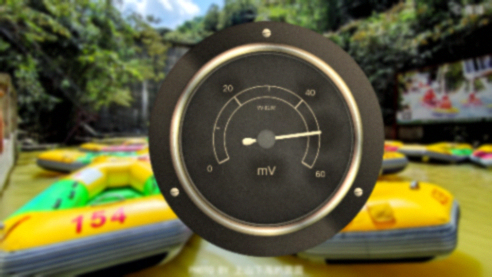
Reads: 50 (mV)
